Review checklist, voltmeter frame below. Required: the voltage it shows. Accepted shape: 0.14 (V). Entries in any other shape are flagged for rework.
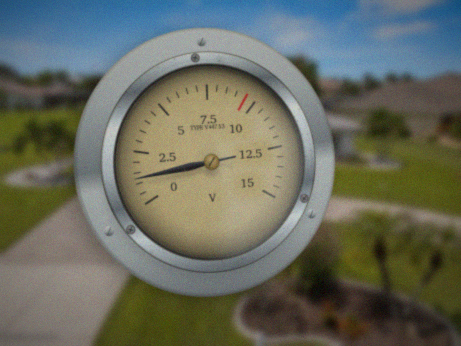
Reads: 1.25 (V)
